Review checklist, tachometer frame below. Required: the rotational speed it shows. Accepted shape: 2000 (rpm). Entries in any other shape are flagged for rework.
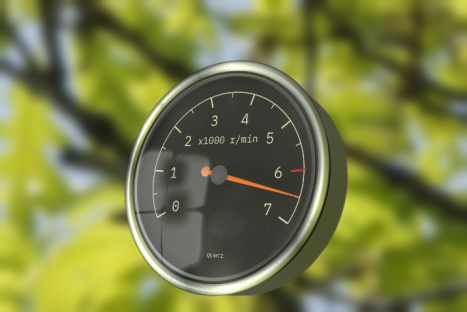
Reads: 6500 (rpm)
